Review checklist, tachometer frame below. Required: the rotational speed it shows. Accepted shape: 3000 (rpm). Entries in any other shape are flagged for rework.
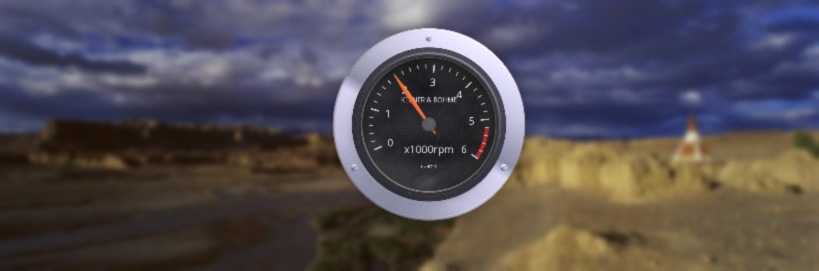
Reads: 2000 (rpm)
